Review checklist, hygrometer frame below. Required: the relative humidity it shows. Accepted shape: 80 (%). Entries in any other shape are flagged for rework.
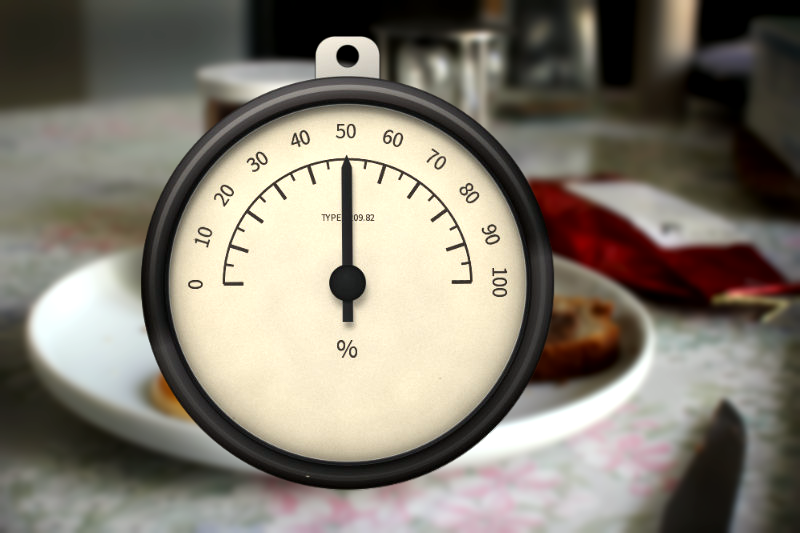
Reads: 50 (%)
